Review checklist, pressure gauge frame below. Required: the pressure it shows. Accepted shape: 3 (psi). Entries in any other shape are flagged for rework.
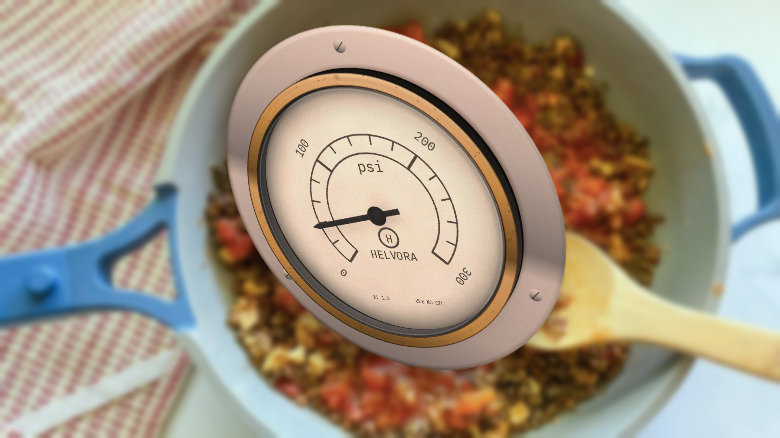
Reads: 40 (psi)
